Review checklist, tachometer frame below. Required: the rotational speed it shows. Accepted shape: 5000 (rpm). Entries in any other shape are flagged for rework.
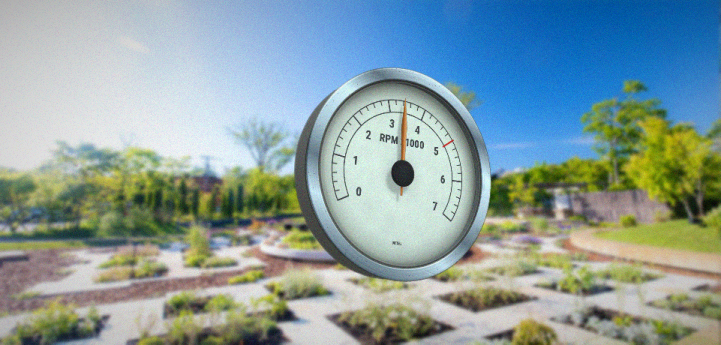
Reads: 3400 (rpm)
